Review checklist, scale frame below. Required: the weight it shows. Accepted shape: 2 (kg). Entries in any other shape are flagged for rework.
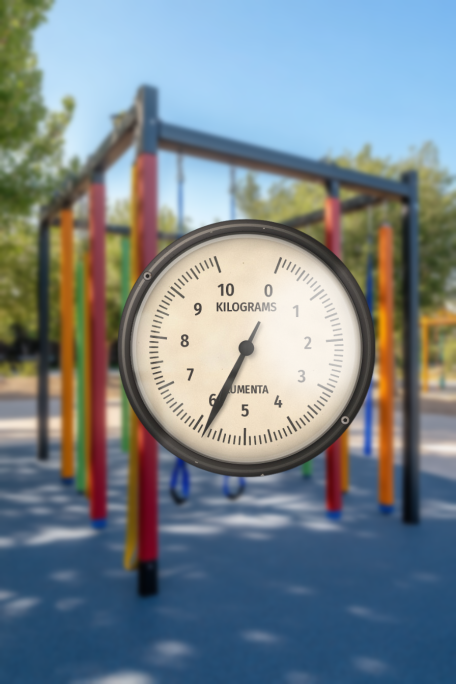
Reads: 5.8 (kg)
